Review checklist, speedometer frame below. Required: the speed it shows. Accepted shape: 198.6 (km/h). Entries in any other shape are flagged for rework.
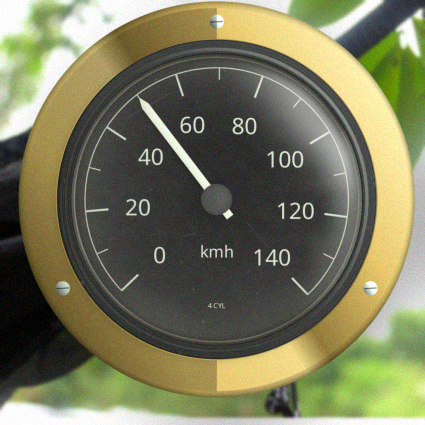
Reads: 50 (km/h)
